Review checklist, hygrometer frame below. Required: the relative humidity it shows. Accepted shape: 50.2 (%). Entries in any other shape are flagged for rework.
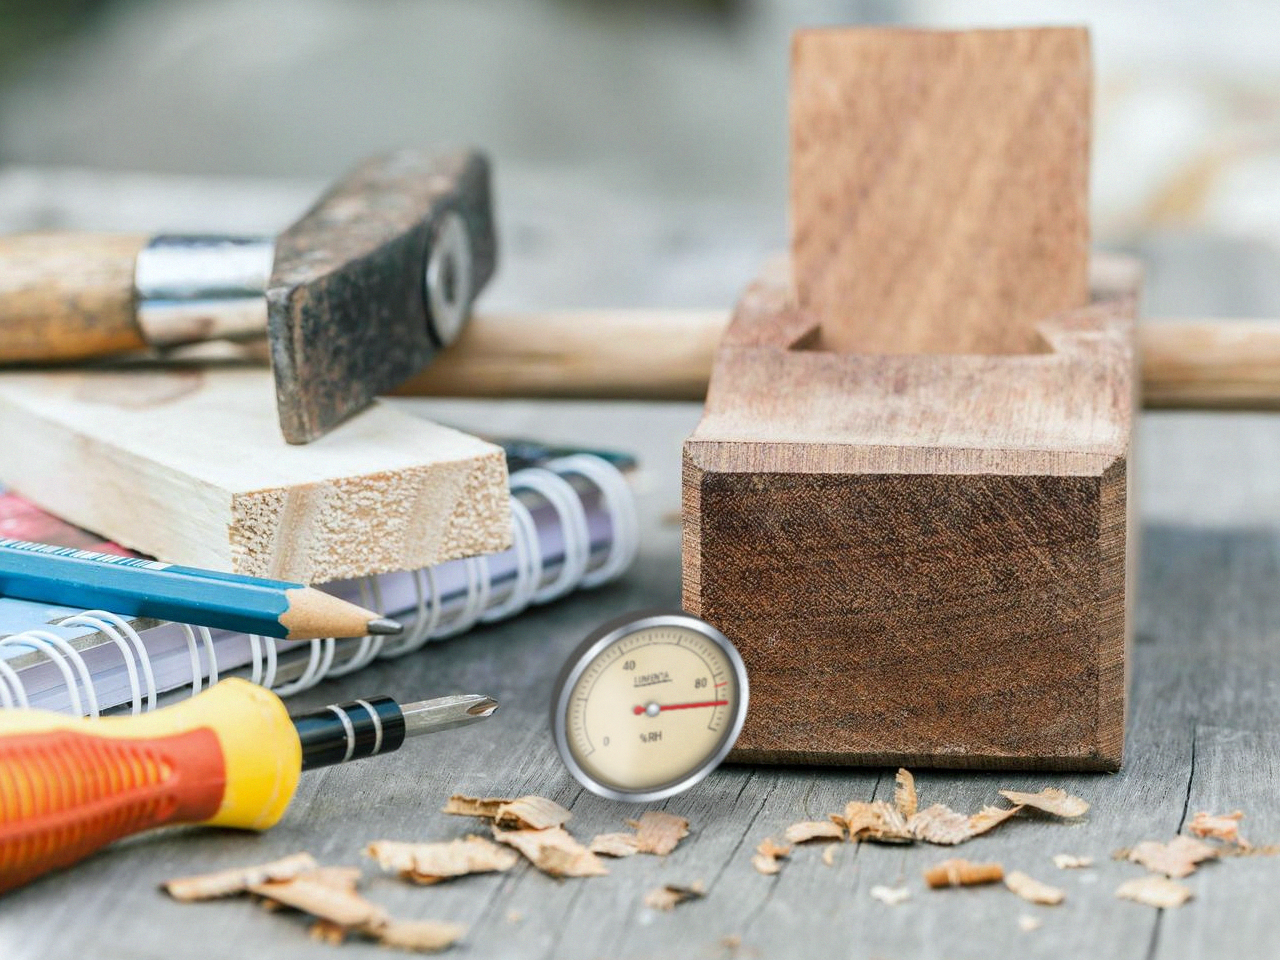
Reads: 90 (%)
